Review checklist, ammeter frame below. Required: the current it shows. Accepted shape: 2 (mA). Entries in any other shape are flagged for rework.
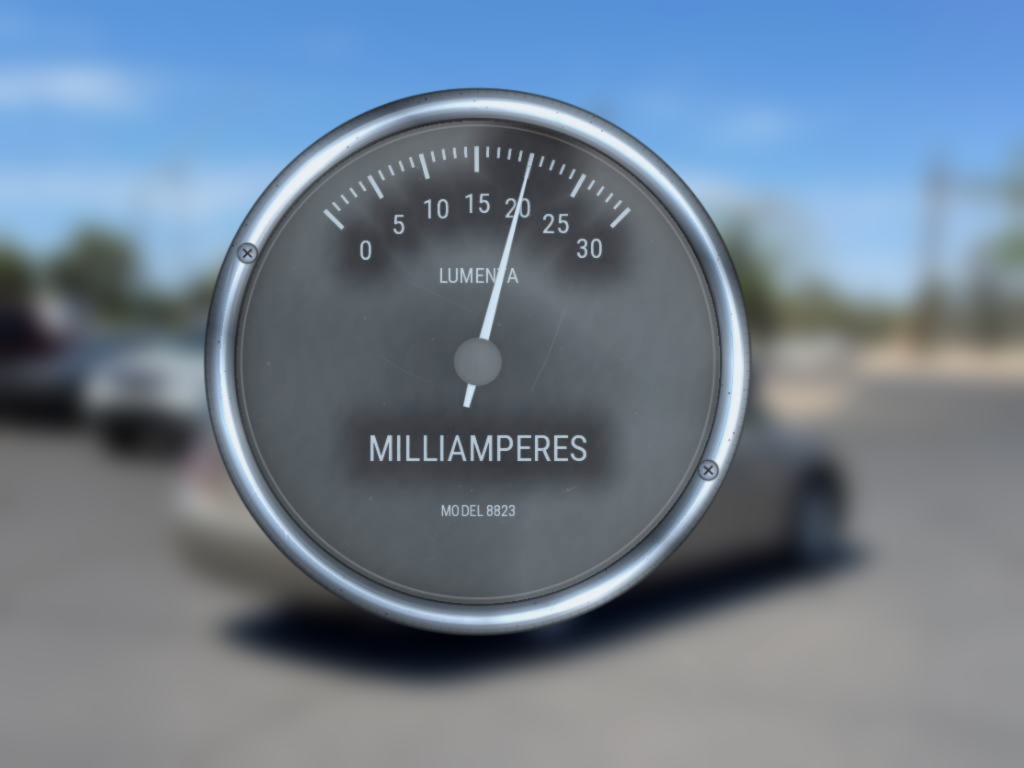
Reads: 20 (mA)
